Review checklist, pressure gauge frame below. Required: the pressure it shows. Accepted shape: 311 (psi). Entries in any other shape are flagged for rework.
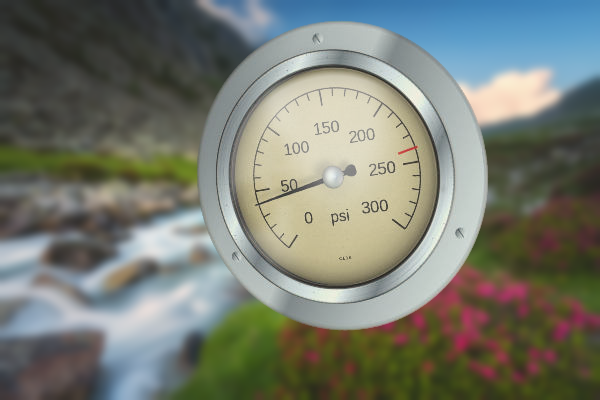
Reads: 40 (psi)
